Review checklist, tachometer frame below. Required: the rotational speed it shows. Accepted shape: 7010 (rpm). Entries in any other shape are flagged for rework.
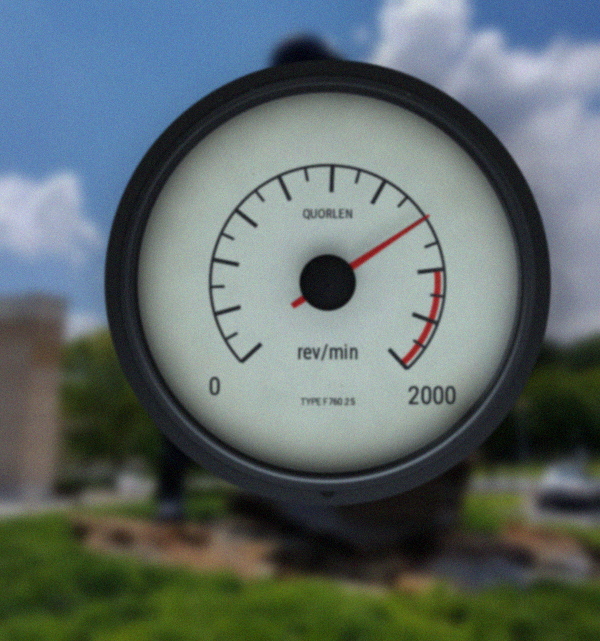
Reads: 1400 (rpm)
